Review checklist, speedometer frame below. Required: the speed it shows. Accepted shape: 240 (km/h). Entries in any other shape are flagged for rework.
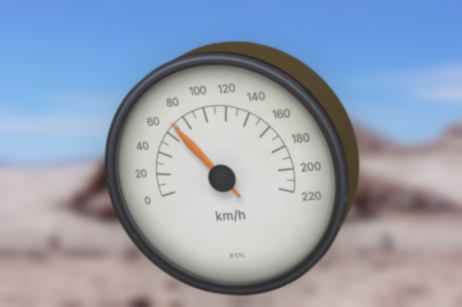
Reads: 70 (km/h)
